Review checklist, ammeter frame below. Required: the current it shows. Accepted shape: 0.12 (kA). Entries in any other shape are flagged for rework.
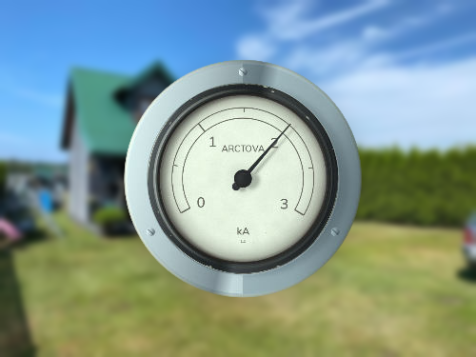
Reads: 2 (kA)
